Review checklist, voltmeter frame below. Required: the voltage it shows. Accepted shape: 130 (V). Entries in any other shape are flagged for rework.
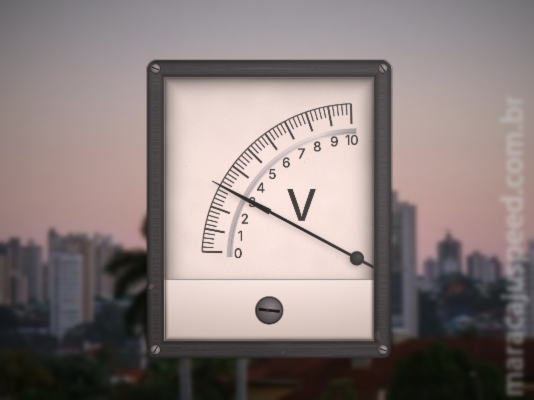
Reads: 3 (V)
